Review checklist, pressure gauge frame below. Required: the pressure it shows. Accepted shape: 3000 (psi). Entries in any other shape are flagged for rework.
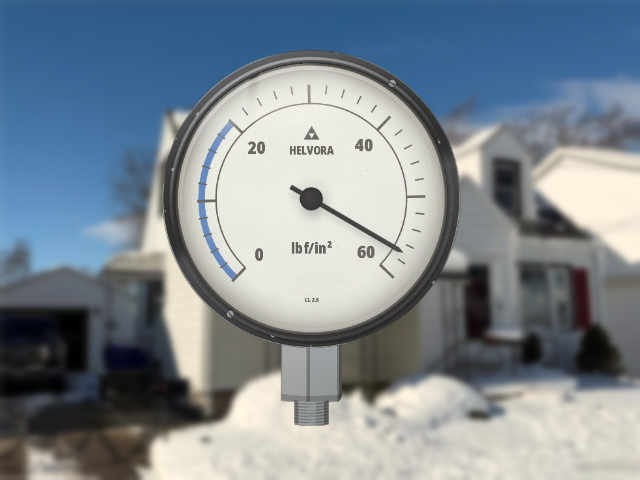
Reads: 57 (psi)
